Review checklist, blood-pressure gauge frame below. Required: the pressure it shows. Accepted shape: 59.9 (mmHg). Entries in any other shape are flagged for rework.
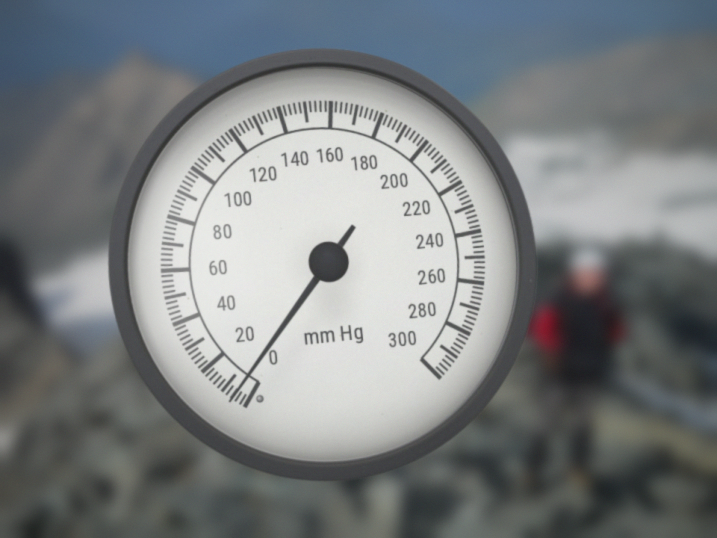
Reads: 6 (mmHg)
